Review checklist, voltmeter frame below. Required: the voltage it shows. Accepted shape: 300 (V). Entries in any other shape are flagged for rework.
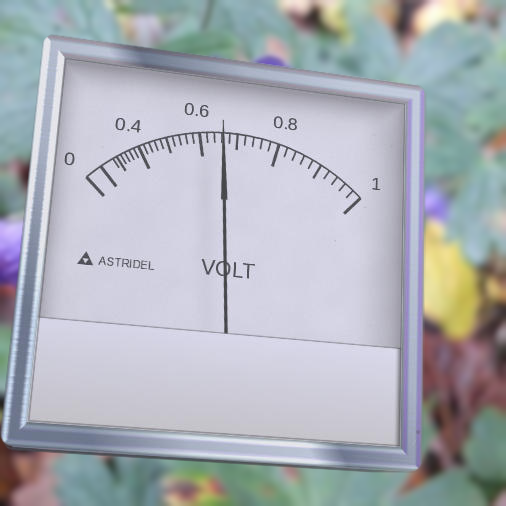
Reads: 0.66 (V)
